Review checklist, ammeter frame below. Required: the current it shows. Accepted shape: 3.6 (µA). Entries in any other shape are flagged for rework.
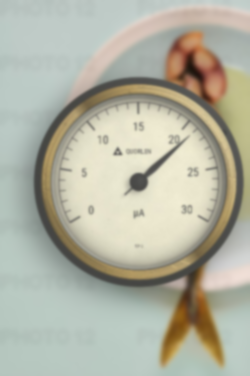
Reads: 21 (µA)
